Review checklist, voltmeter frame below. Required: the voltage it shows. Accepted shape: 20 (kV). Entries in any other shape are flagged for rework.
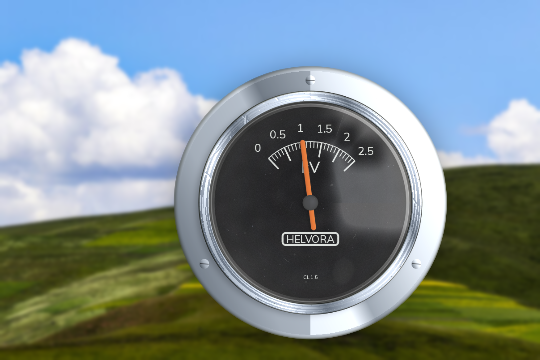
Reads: 1 (kV)
